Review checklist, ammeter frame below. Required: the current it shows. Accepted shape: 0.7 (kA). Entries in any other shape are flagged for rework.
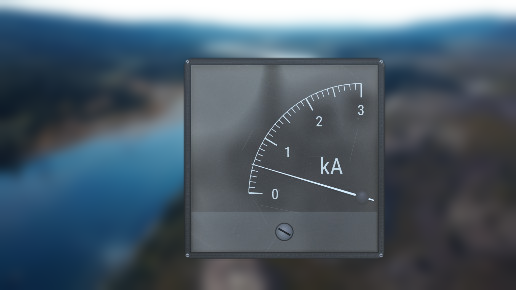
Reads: 0.5 (kA)
